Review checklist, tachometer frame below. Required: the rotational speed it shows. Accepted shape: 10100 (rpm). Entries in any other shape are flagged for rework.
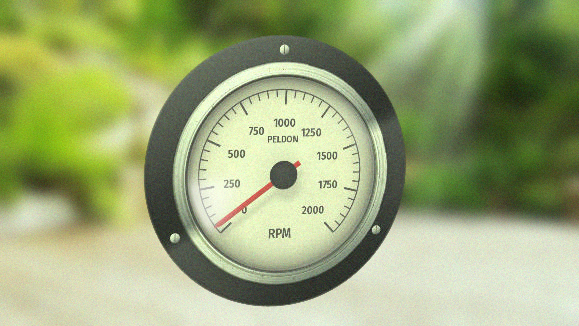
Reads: 50 (rpm)
